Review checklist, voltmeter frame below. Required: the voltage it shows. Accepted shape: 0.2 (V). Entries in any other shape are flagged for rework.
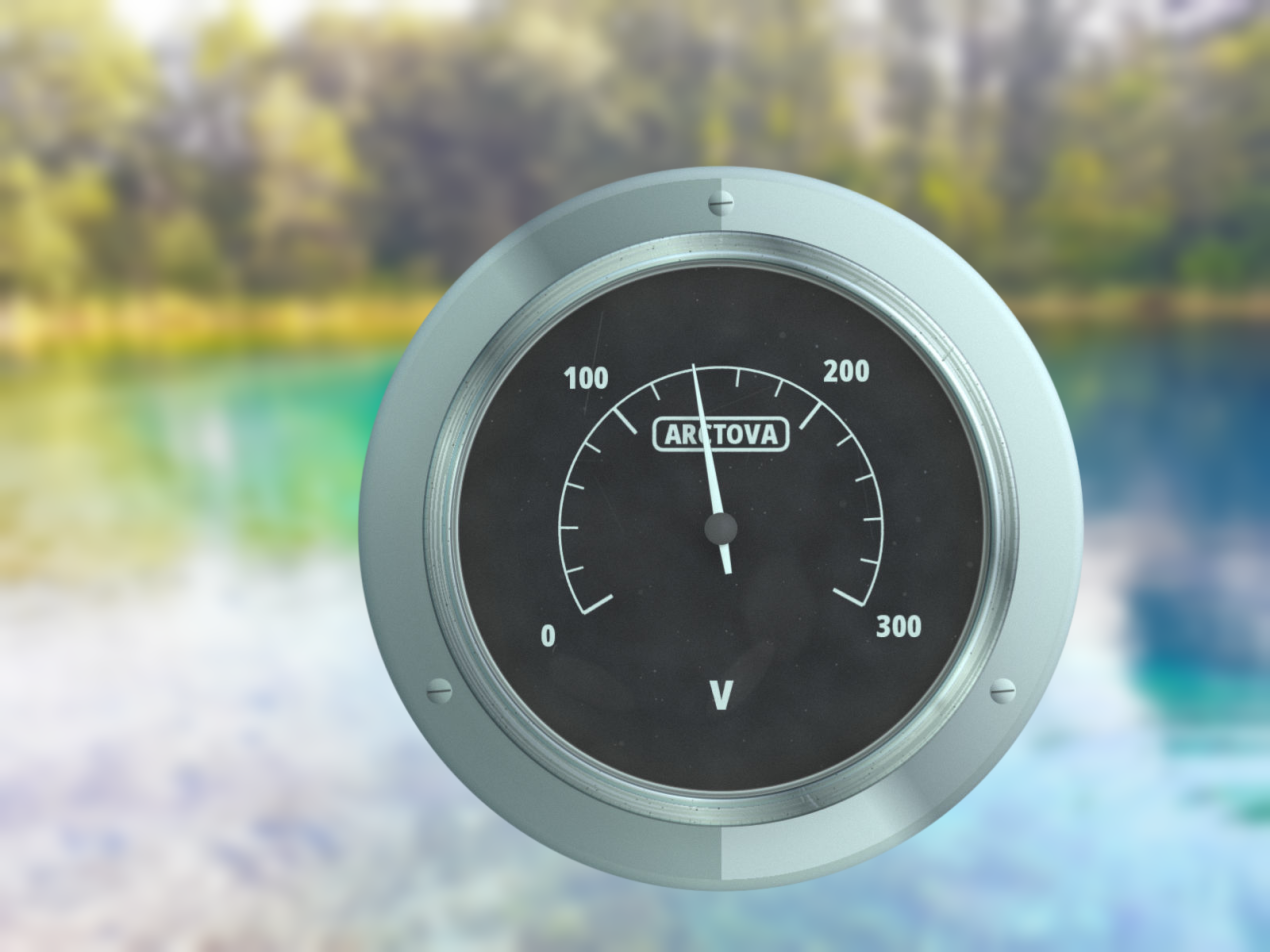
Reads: 140 (V)
